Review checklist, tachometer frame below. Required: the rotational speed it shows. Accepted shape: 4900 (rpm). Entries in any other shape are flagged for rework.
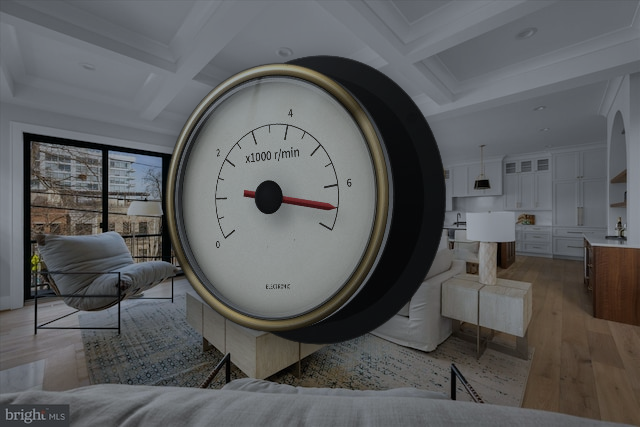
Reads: 6500 (rpm)
